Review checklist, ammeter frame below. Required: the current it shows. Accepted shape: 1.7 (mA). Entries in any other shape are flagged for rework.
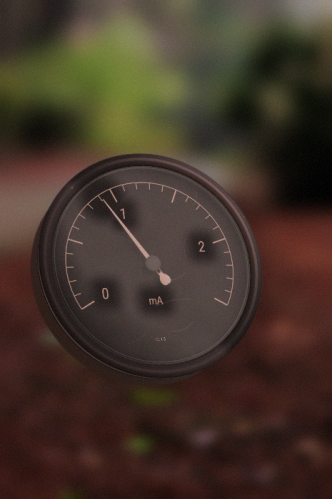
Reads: 0.9 (mA)
